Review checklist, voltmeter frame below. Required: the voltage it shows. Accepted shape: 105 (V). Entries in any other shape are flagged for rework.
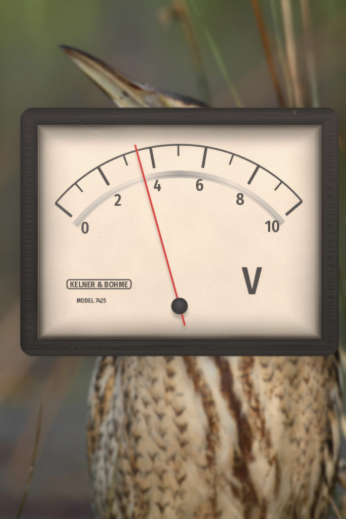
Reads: 3.5 (V)
